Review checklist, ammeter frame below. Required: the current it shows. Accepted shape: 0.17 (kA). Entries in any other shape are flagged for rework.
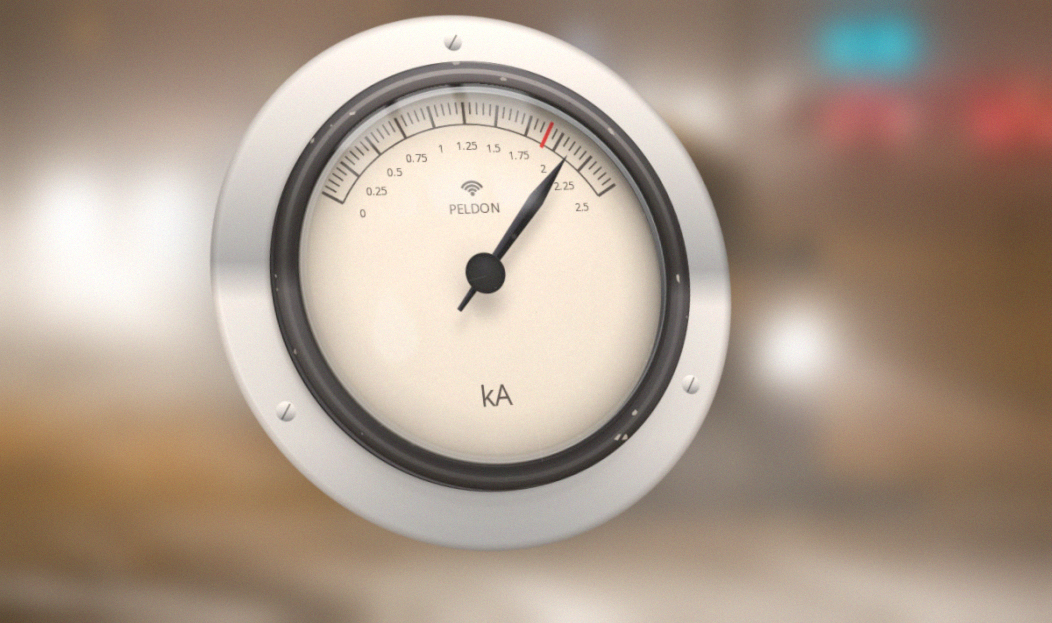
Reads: 2.1 (kA)
